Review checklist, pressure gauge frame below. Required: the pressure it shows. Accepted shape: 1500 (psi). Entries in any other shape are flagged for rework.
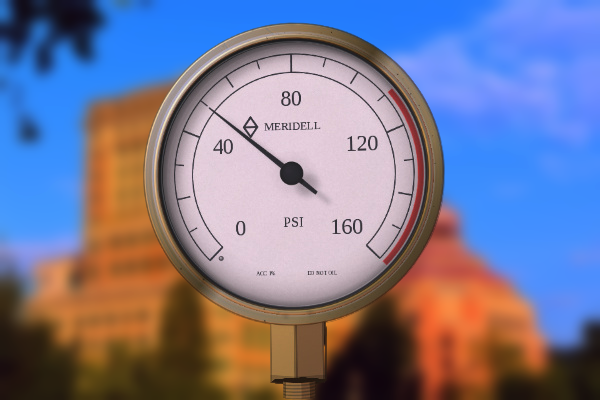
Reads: 50 (psi)
